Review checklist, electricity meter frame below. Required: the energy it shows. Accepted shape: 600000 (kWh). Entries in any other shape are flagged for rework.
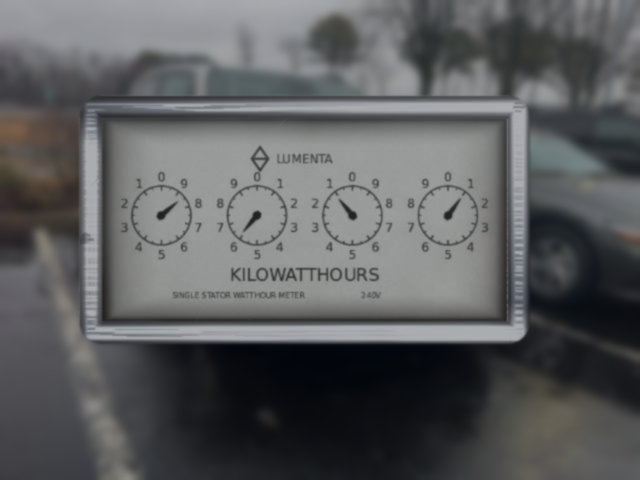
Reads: 8611 (kWh)
